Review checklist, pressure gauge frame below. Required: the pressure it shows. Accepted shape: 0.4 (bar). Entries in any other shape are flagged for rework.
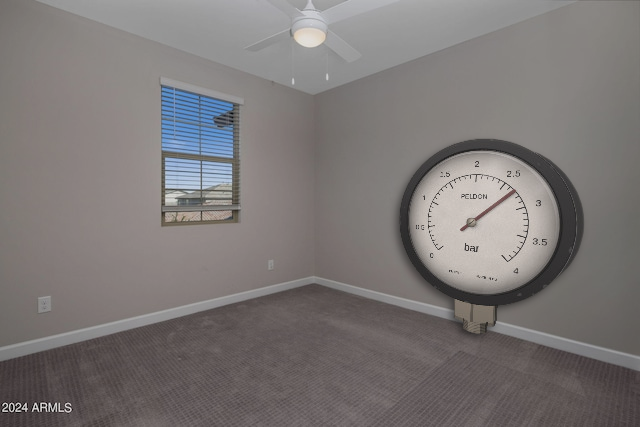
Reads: 2.7 (bar)
